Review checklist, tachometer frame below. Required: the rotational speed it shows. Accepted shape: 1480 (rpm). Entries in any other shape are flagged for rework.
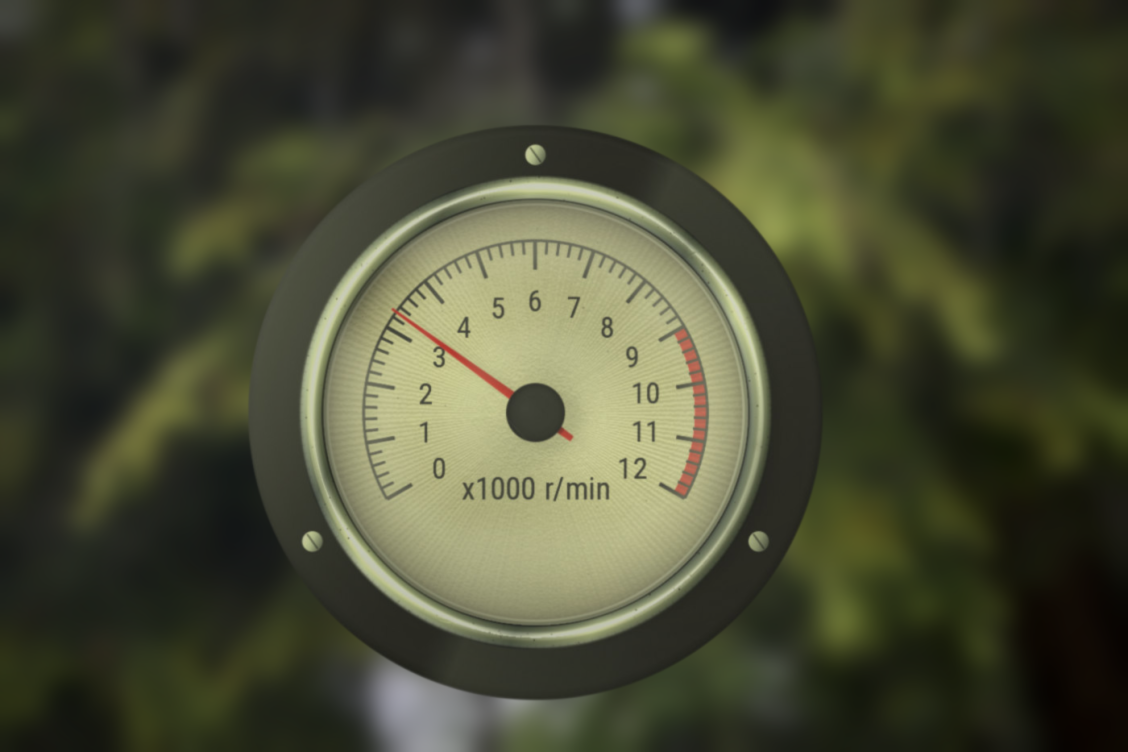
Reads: 3300 (rpm)
